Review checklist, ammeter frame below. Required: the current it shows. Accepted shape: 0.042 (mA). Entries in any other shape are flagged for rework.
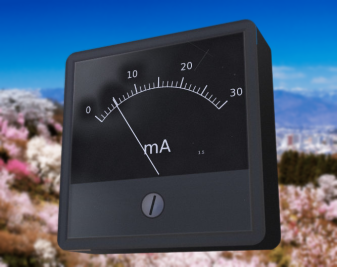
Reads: 5 (mA)
